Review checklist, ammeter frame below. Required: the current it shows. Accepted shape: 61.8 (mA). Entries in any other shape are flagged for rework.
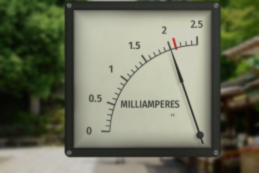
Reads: 2 (mA)
